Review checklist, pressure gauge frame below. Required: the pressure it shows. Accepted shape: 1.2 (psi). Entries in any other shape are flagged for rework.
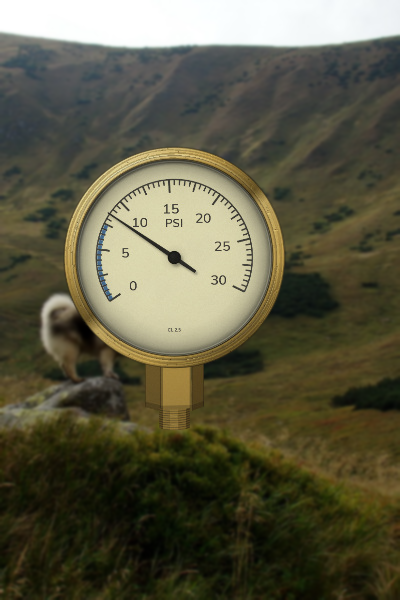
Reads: 8.5 (psi)
